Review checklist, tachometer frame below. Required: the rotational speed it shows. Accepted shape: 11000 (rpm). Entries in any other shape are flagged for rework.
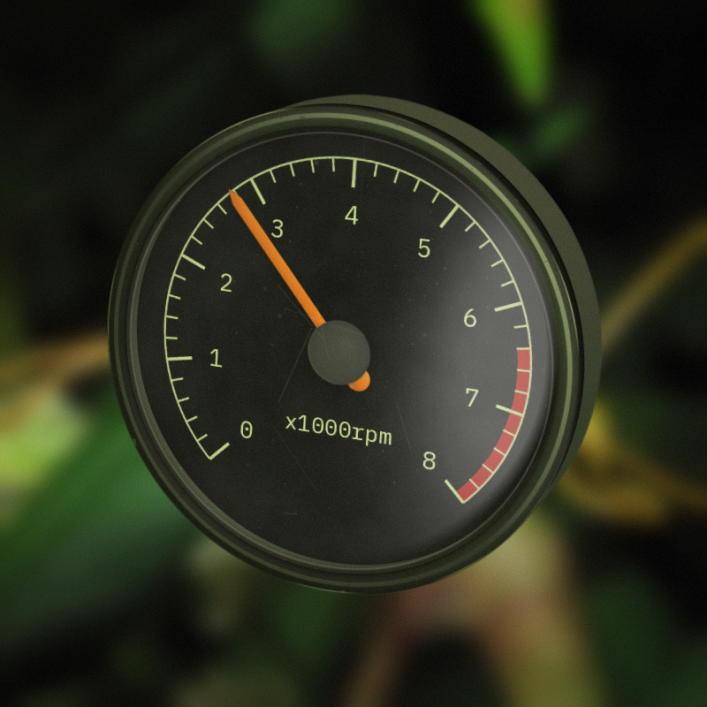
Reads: 2800 (rpm)
